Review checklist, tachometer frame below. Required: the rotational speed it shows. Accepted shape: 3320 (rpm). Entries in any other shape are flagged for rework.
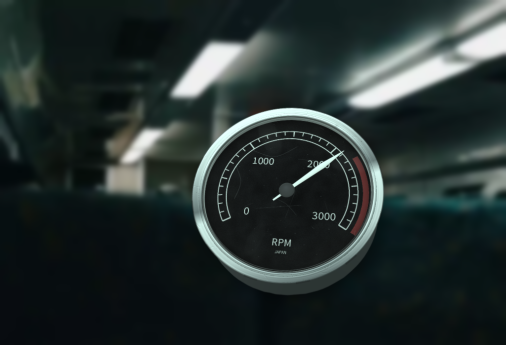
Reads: 2100 (rpm)
